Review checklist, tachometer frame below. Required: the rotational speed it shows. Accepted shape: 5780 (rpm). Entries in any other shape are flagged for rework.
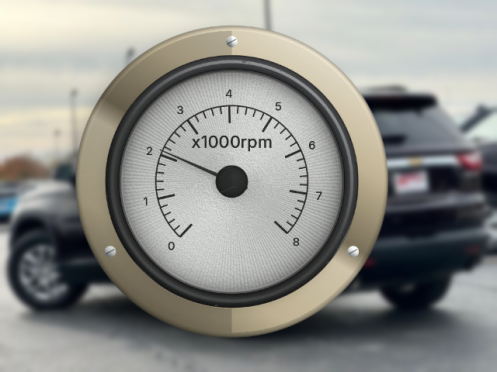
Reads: 2100 (rpm)
